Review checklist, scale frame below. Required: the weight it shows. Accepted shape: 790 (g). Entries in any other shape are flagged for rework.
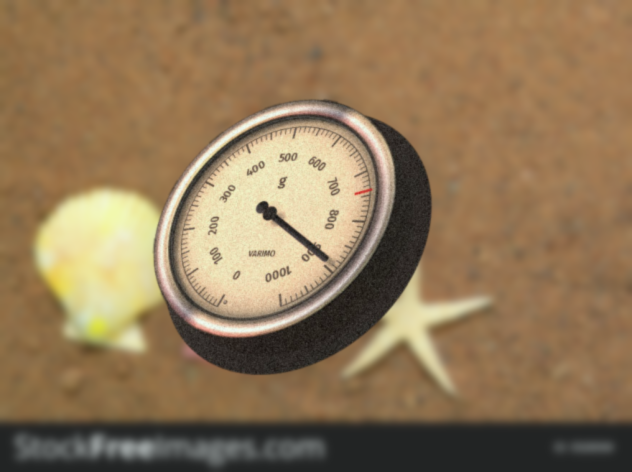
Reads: 890 (g)
